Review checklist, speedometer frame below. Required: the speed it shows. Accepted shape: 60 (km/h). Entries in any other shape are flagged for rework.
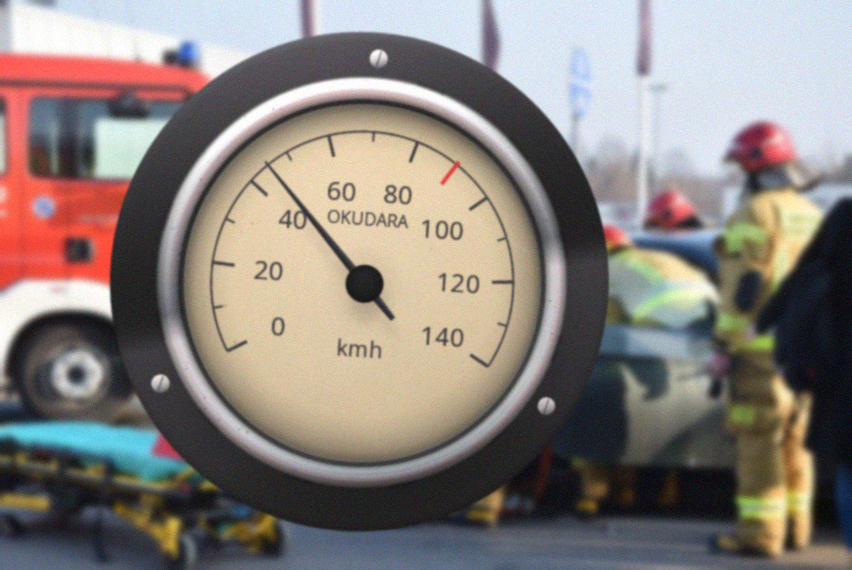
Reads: 45 (km/h)
